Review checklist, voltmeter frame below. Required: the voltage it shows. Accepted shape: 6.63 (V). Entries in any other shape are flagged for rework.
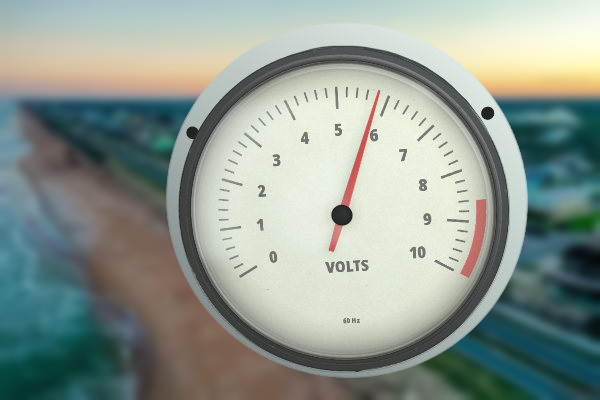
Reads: 5.8 (V)
